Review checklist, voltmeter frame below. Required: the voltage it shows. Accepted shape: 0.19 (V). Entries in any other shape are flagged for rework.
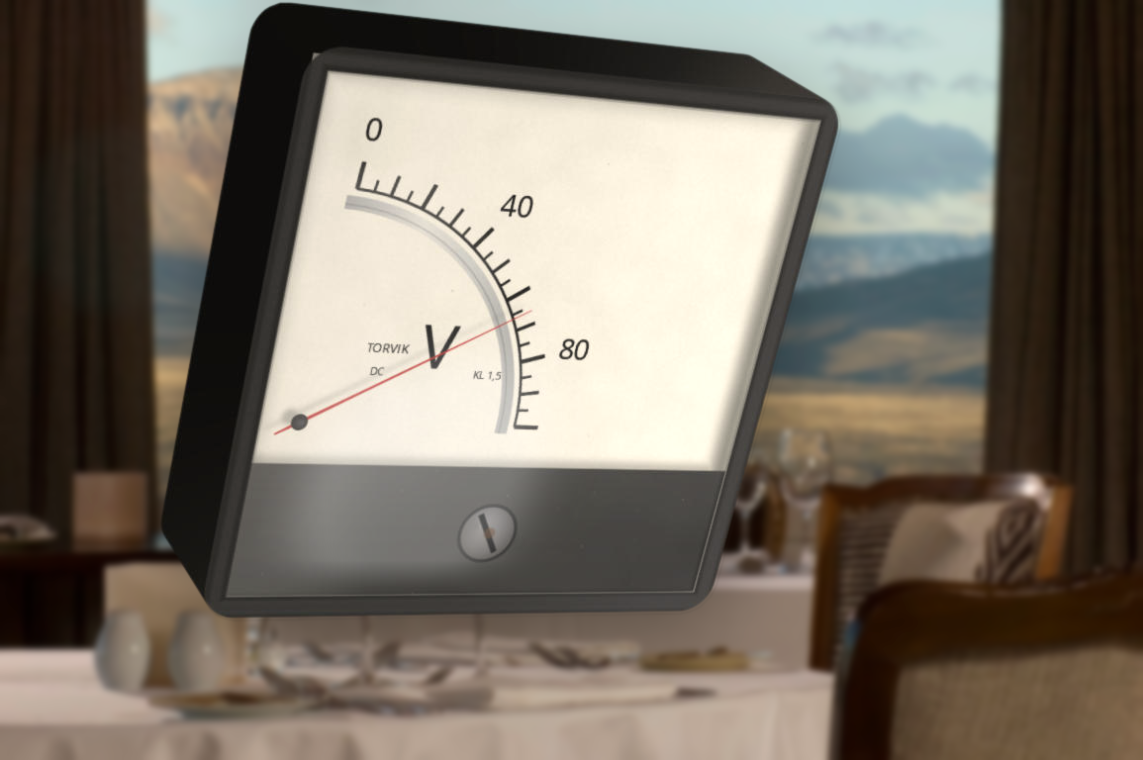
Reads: 65 (V)
